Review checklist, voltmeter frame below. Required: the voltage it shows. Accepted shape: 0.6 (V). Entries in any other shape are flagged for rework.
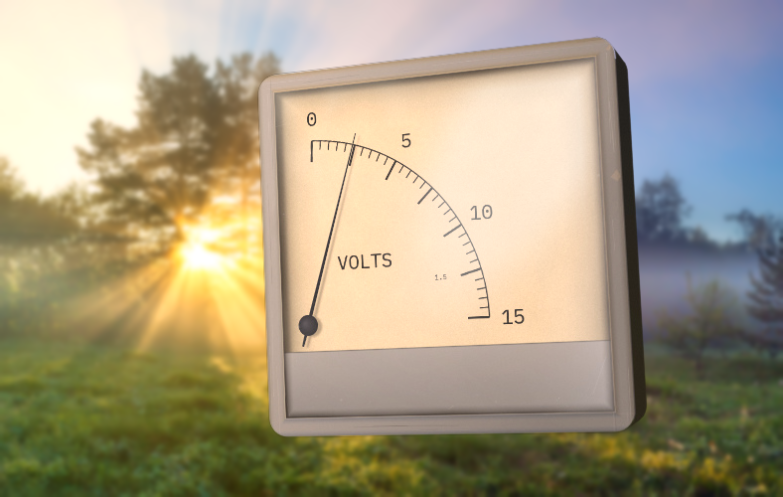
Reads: 2.5 (V)
